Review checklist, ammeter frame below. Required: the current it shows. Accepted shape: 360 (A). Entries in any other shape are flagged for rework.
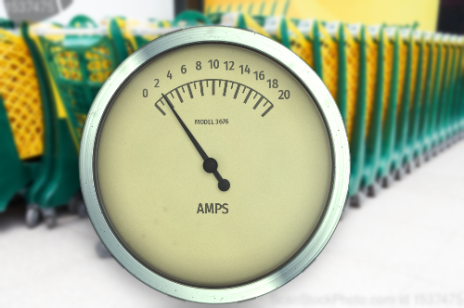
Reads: 2 (A)
